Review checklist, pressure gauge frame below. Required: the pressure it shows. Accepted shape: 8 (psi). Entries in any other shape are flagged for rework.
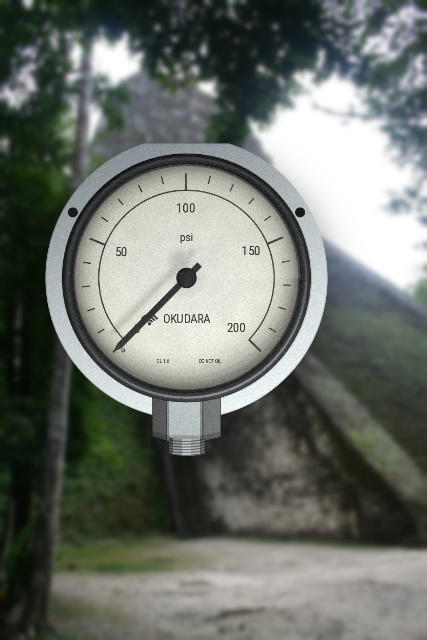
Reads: 0 (psi)
